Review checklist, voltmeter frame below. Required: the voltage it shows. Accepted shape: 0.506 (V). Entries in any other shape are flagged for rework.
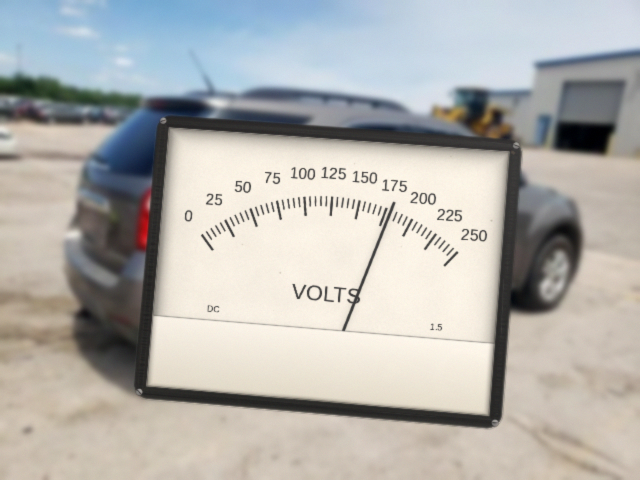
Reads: 180 (V)
